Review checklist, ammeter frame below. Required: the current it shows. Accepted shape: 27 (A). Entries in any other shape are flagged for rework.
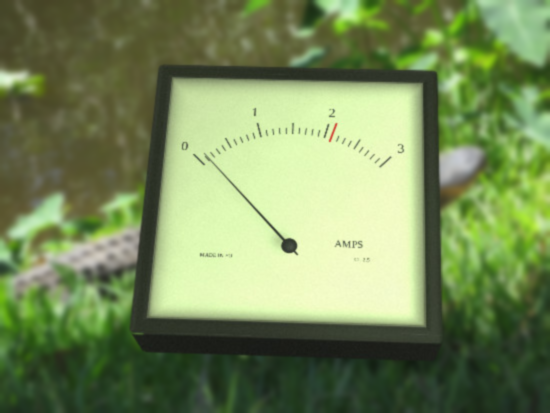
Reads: 0.1 (A)
